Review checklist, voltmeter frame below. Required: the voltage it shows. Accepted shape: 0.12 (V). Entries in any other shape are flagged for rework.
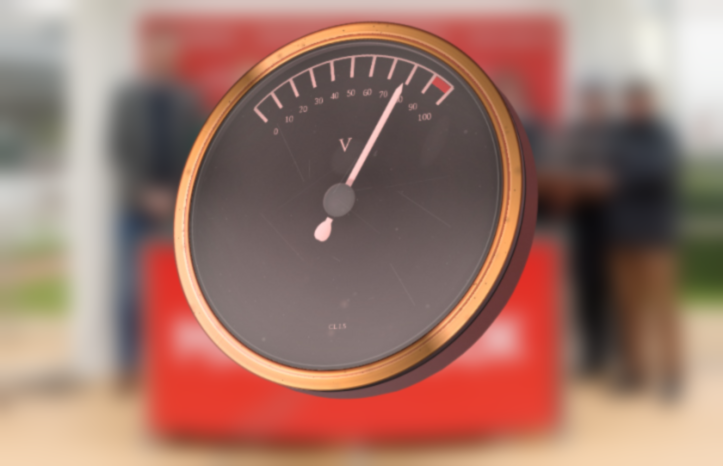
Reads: 80 (V)
